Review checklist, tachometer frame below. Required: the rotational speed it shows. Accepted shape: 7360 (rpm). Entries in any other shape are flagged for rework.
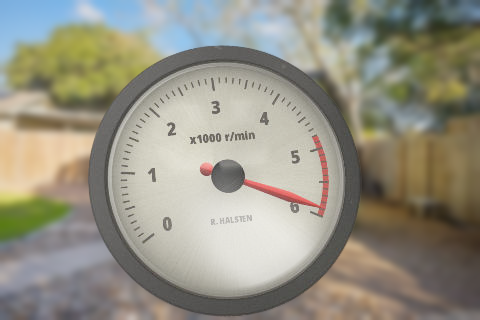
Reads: 5900 (rpm)
